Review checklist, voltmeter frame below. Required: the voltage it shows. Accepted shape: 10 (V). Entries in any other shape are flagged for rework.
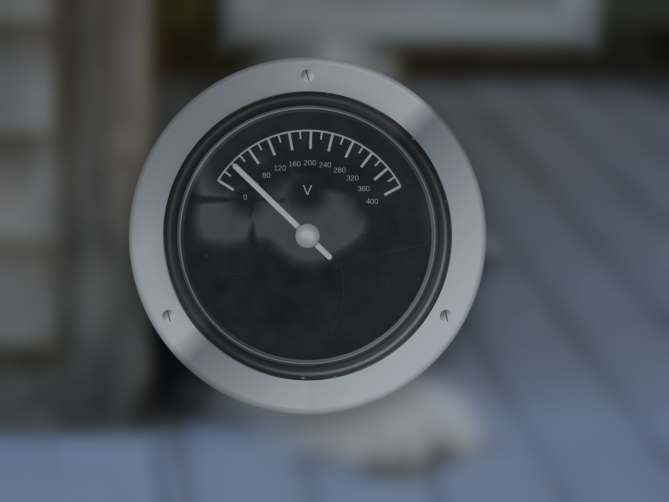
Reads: 40 (V)
